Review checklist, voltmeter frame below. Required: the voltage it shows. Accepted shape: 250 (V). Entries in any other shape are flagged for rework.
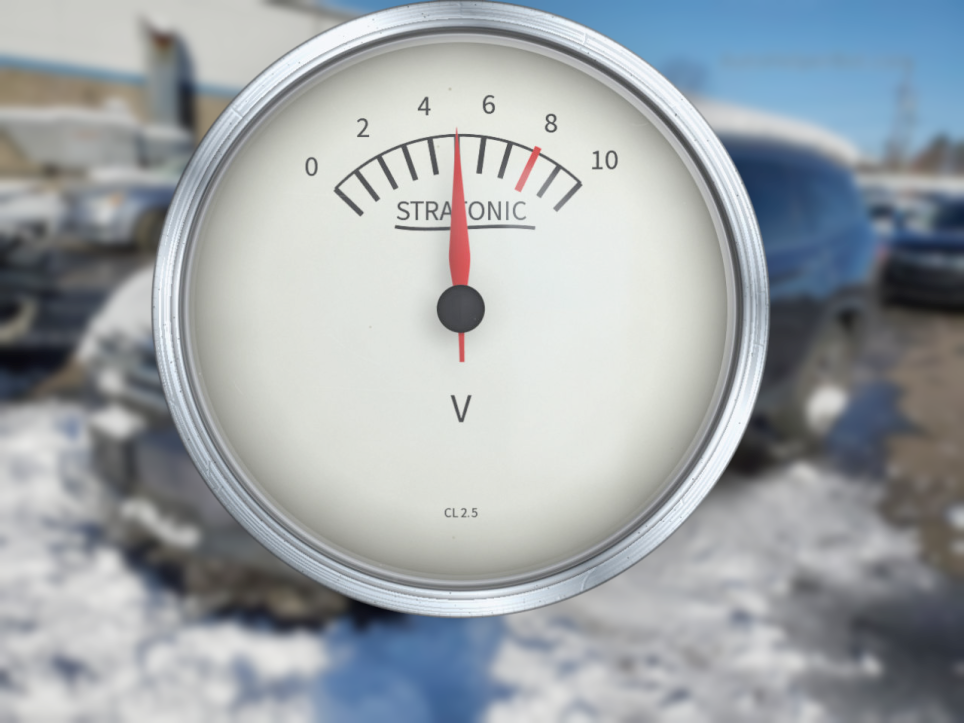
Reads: 5 (V)
